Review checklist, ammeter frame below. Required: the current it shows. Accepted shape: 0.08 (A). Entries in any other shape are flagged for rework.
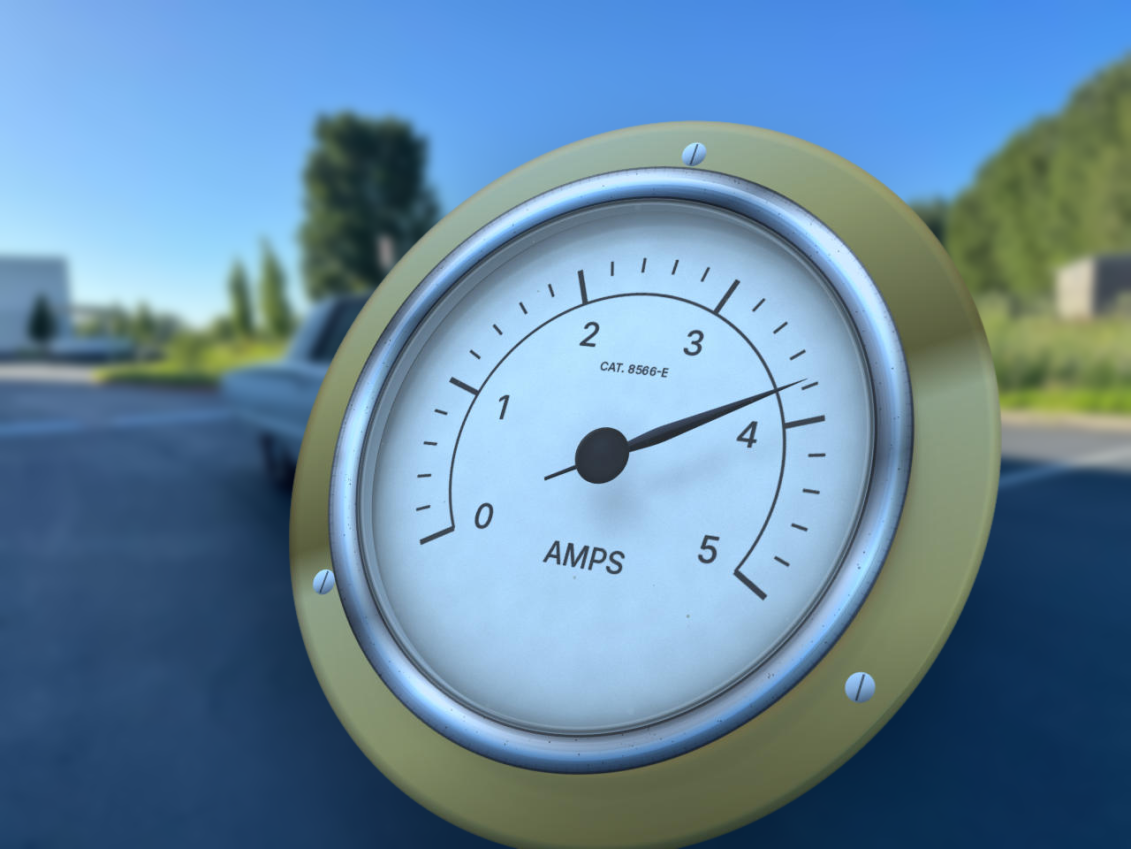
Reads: 3.8 (A)
